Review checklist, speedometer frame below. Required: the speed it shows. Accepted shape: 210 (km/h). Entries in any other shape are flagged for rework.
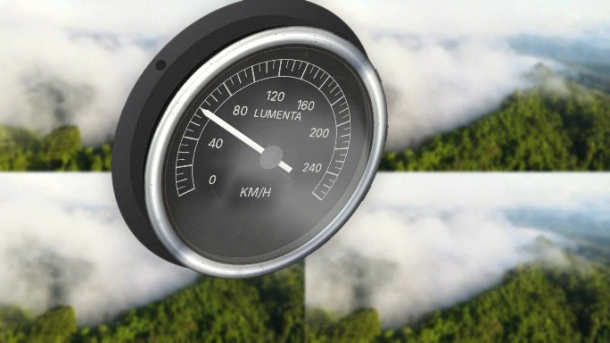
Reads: 60 (km/h)
